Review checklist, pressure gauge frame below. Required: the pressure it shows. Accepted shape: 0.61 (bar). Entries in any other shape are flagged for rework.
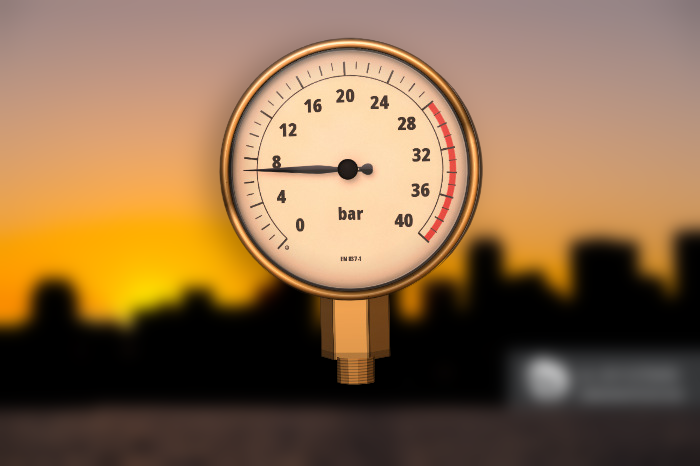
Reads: 7 (bar)
